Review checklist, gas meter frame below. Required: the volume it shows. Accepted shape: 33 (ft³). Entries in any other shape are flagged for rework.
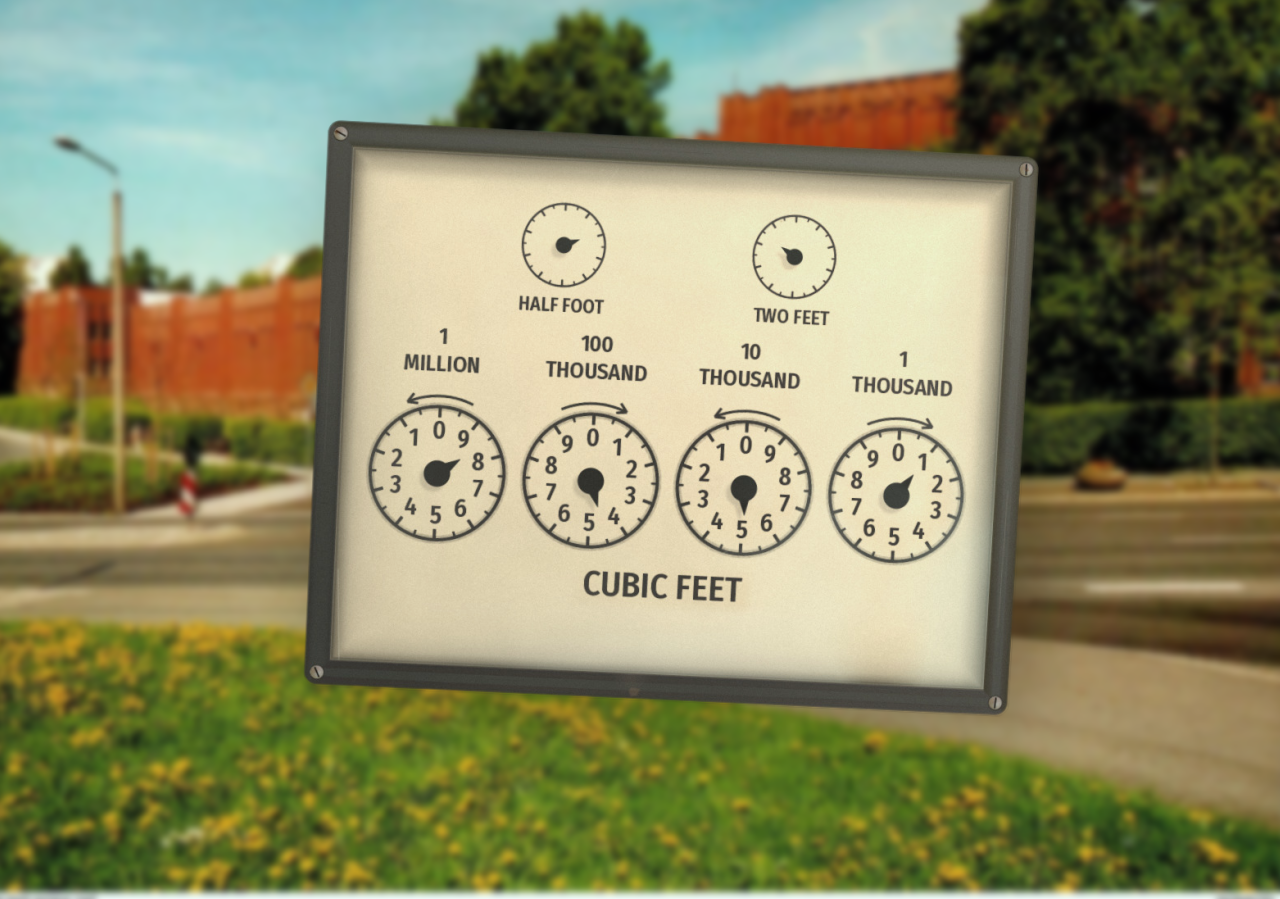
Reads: 845100 (ft³)
